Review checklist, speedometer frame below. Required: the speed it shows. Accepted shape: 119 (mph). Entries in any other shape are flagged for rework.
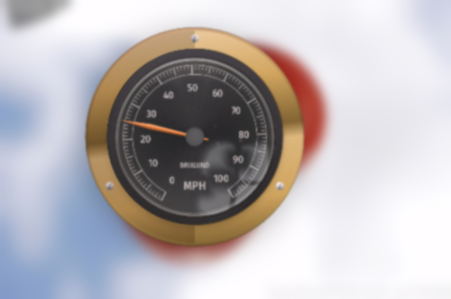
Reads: 25 (mph)
